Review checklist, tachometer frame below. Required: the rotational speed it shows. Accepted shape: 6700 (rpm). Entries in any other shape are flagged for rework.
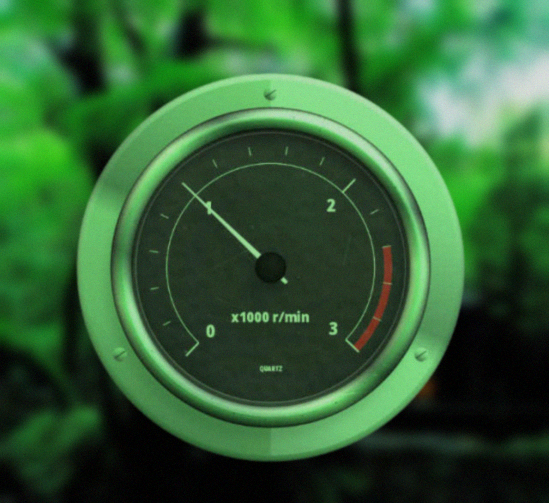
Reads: 1000 (rpm)
